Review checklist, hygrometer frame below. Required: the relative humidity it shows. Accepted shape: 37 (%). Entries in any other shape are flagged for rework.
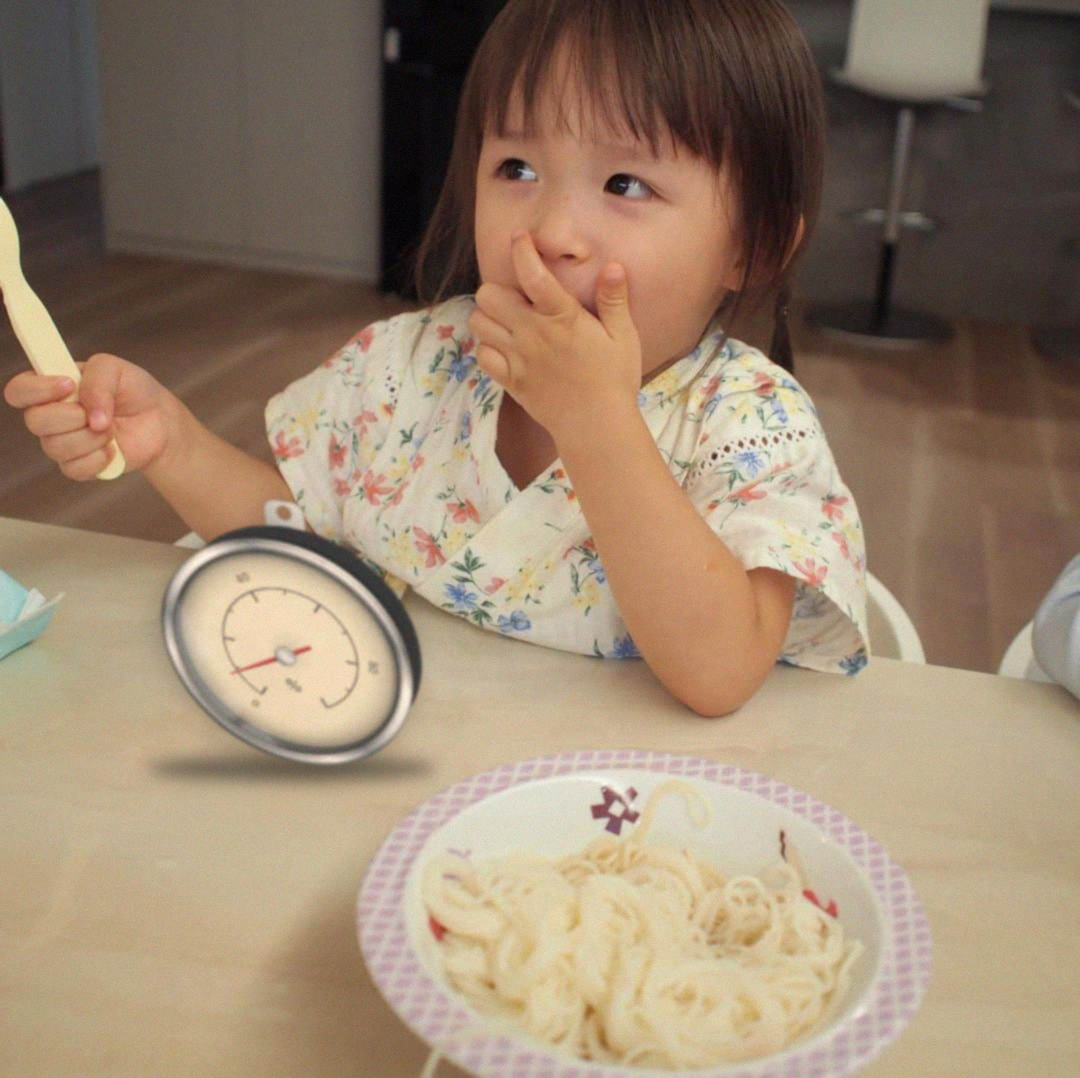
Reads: 10 (%)
